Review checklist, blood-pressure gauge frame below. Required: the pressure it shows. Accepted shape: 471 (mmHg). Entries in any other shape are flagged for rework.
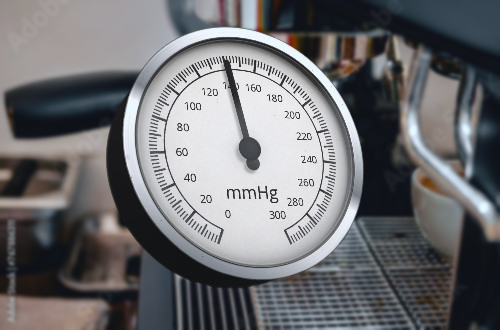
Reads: 140 (mmHg)
